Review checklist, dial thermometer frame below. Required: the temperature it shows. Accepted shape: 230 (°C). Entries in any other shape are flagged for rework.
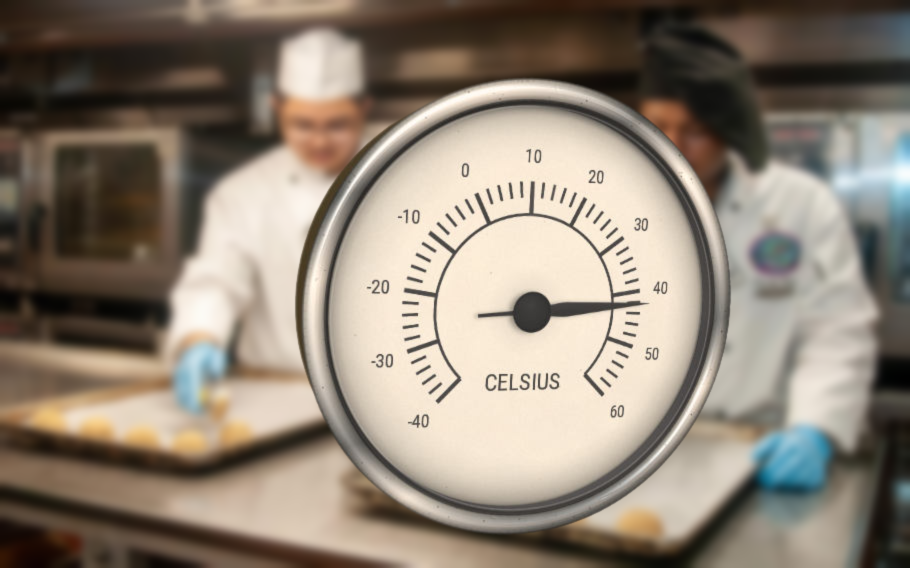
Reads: 42 (°C)
